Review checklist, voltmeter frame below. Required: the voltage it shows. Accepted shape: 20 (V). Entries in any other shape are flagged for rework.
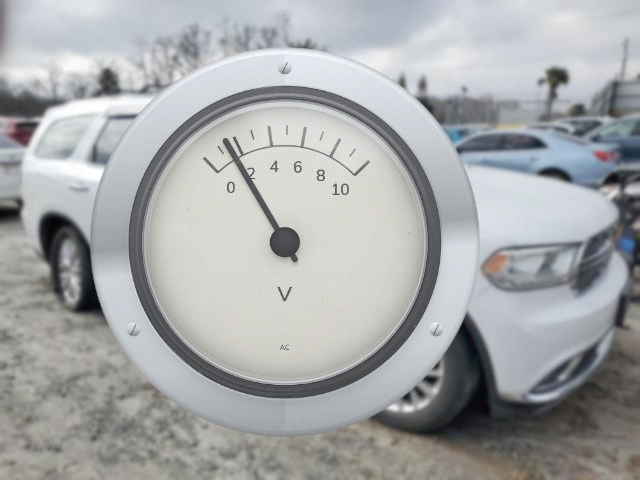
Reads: 1.5 (V)
